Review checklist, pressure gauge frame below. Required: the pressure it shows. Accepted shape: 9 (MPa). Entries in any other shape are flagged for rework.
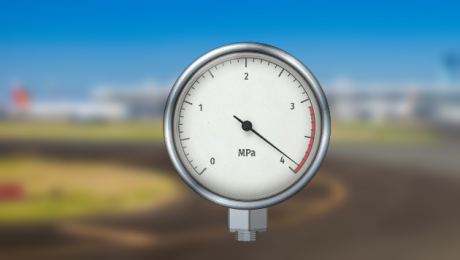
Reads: 3.9 (MPa)
